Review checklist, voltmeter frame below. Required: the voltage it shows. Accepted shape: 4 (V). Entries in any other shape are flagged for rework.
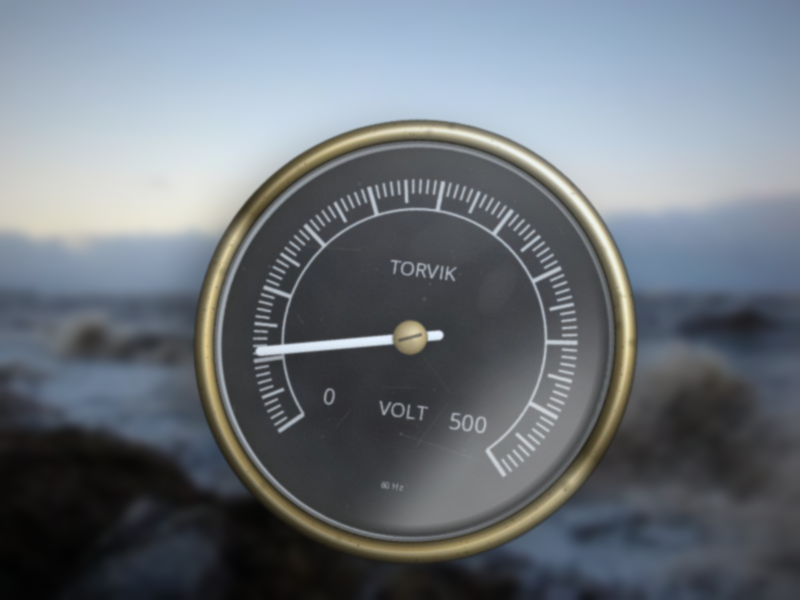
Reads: 55 (V)
